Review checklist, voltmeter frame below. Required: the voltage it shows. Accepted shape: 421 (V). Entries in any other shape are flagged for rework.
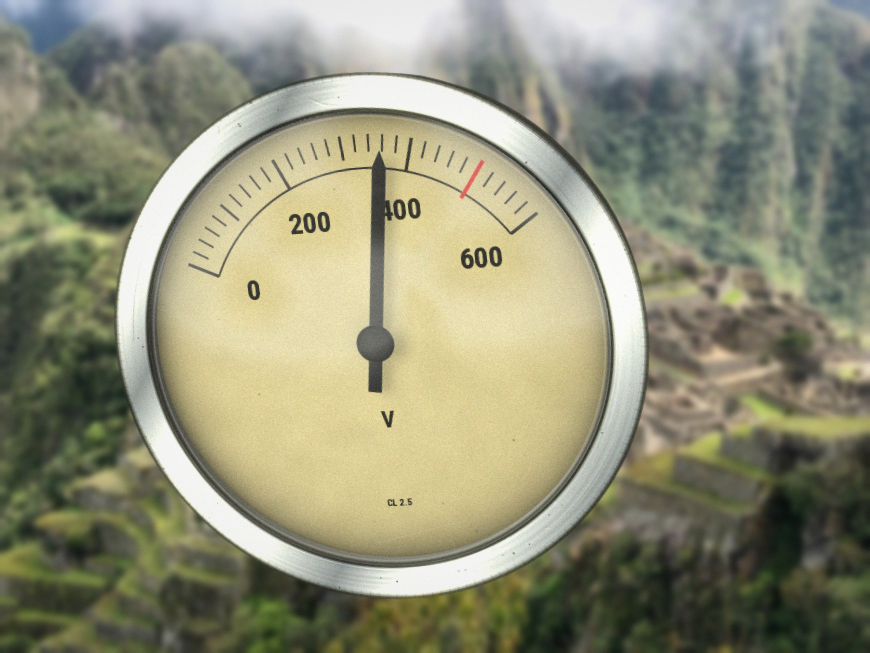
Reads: 360 (V)
